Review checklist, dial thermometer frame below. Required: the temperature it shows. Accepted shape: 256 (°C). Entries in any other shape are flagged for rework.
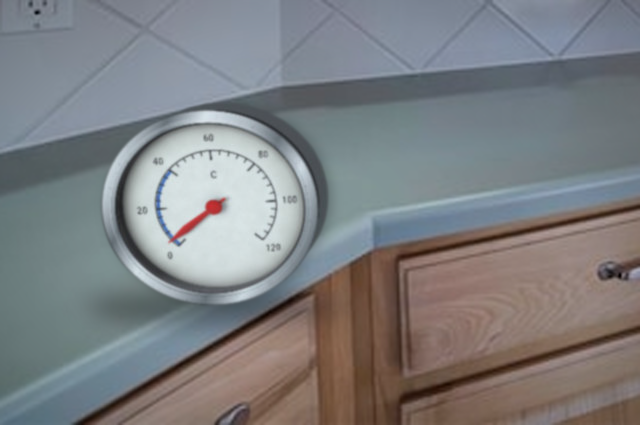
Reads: 4 (°C)
